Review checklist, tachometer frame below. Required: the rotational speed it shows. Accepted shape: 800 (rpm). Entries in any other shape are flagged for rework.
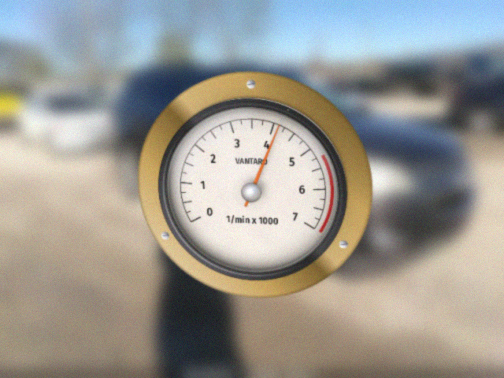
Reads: 4125 (rpm)
